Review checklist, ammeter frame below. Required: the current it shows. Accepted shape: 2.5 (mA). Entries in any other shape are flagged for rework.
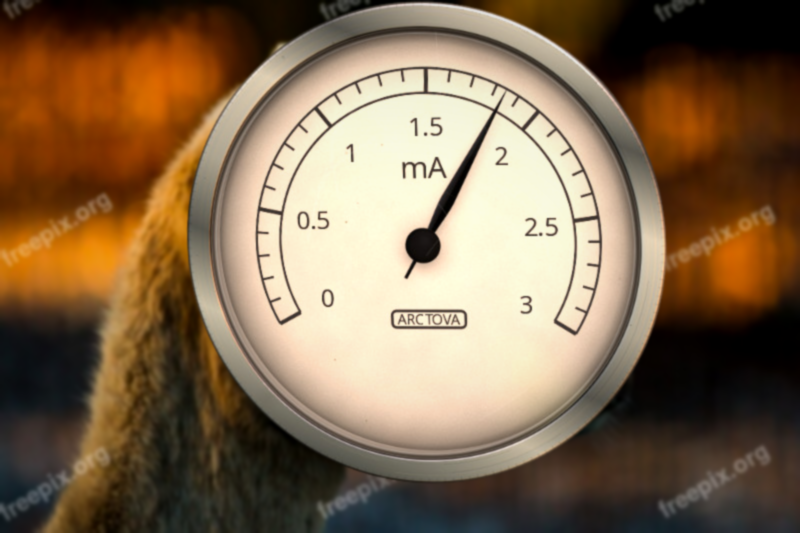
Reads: 1.85 (mA)
